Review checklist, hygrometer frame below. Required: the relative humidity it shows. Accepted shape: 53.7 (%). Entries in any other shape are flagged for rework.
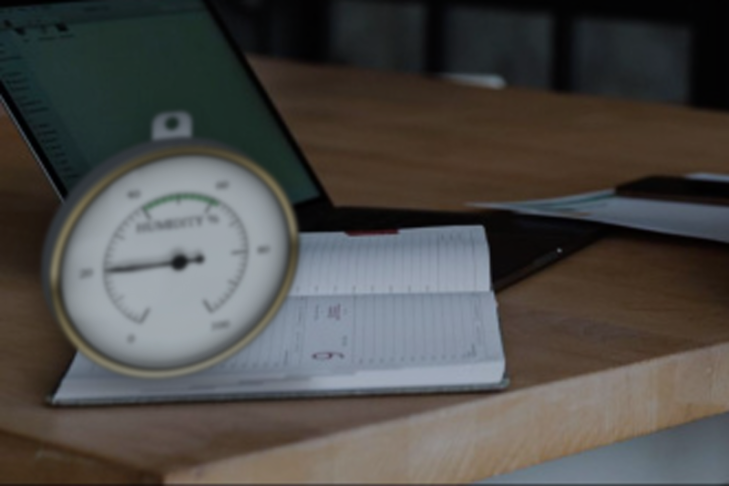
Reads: 20 (%)
